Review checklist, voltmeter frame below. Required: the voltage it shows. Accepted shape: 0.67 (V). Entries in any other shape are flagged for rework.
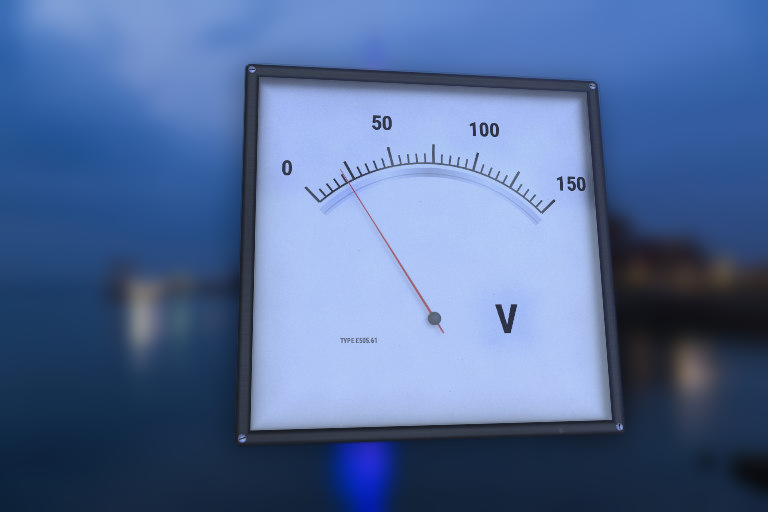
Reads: 20 (V)
